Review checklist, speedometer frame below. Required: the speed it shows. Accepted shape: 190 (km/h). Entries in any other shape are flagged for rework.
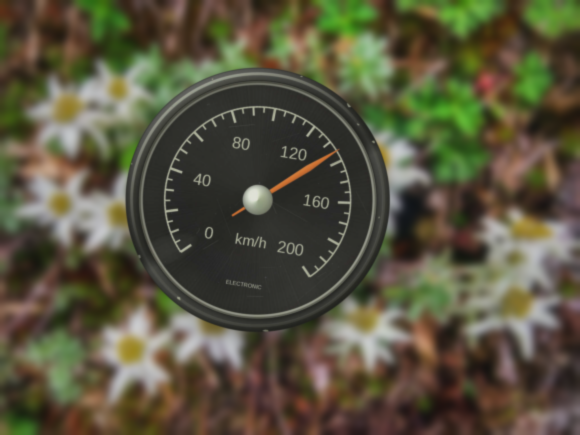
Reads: 135 (km/h)
